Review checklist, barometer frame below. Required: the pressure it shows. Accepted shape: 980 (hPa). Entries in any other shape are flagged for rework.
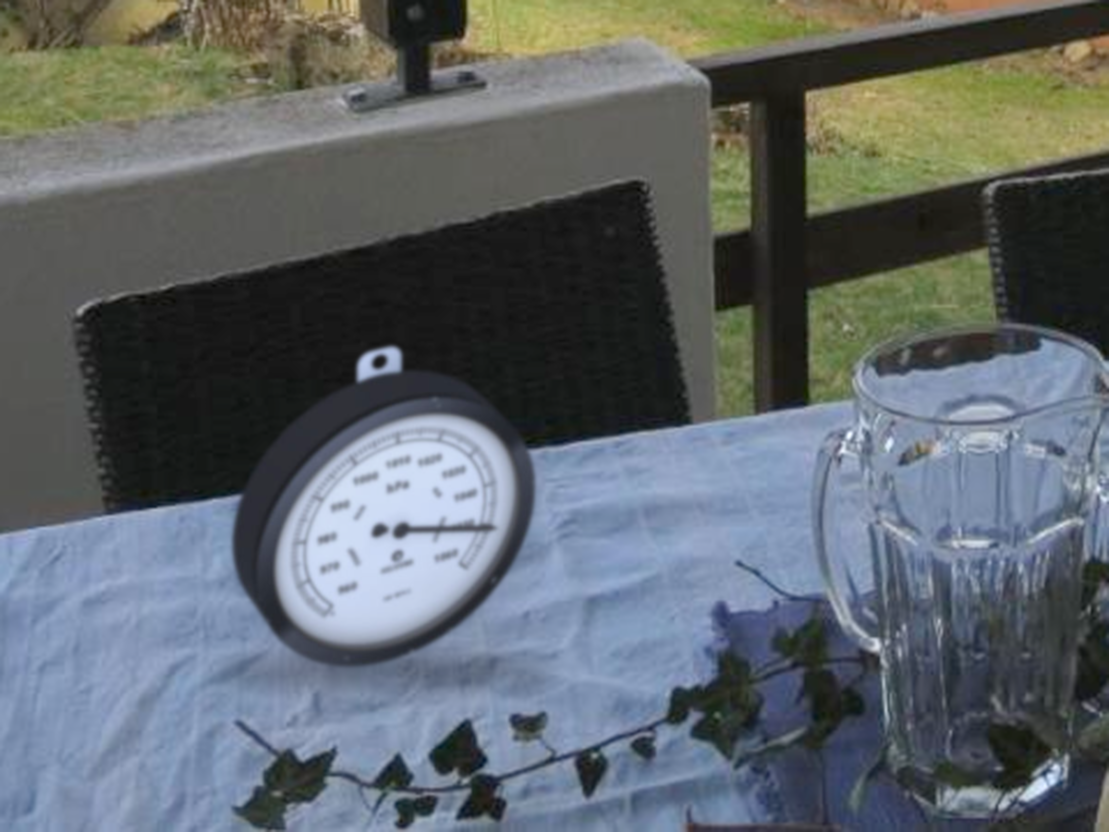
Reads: 1050 (hPa)
